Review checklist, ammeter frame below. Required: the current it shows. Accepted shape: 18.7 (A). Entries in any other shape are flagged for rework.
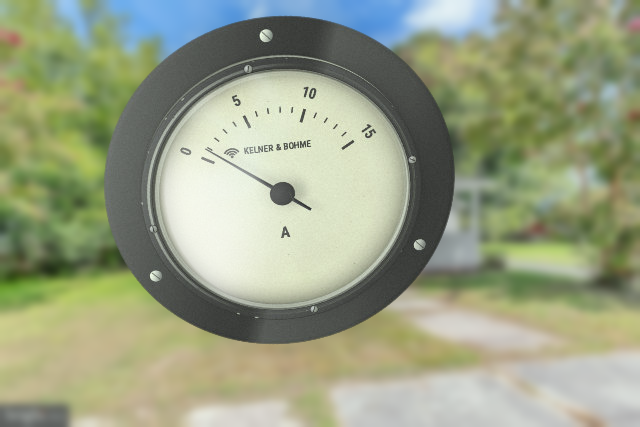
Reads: 1 (A)
